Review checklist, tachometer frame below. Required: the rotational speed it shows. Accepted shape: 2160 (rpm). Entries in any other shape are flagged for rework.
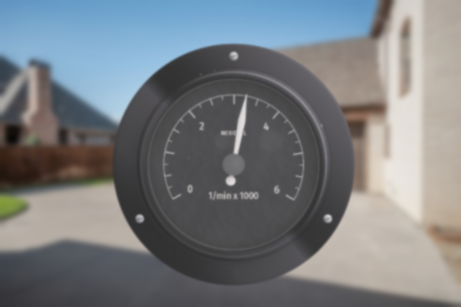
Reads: 3250 (rpm)
